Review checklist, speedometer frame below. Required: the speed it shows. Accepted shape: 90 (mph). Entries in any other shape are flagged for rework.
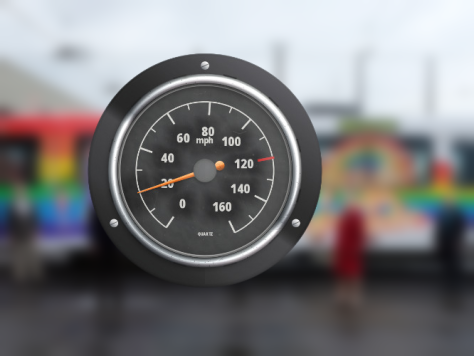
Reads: 20 (mph)
